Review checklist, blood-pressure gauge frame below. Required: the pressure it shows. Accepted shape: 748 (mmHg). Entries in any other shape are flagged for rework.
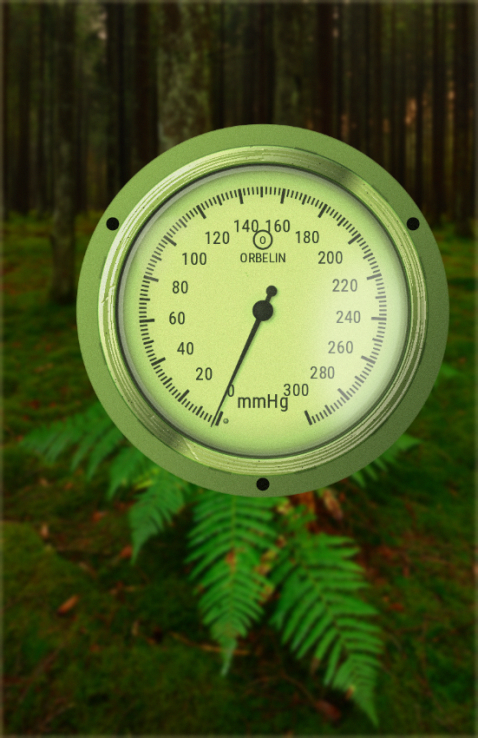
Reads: 2 (mmHg)
